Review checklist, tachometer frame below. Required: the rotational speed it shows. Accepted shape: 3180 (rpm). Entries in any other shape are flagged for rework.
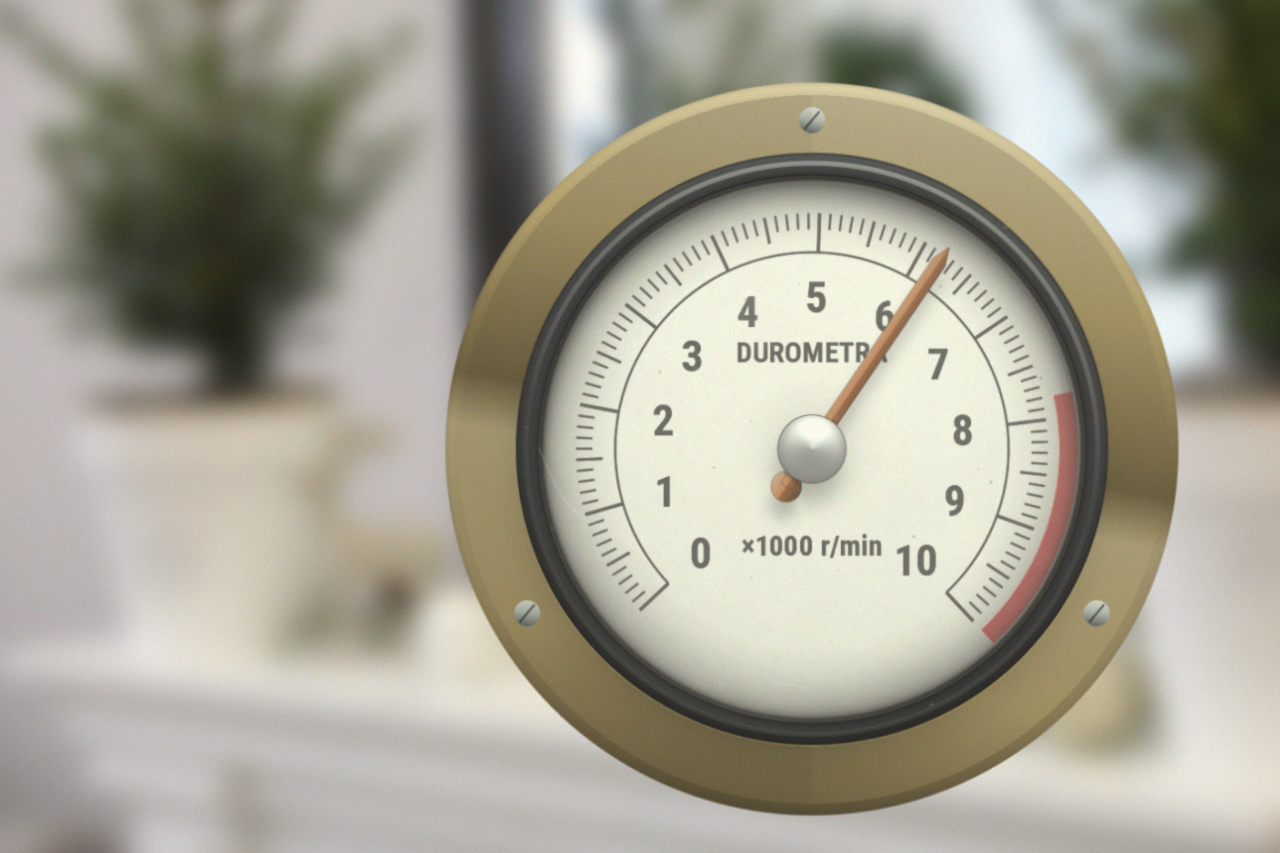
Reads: 6200 (rpm)
